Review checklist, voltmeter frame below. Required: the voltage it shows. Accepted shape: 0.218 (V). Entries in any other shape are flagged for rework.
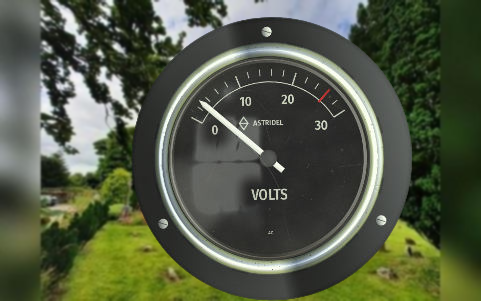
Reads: 3 (V)
